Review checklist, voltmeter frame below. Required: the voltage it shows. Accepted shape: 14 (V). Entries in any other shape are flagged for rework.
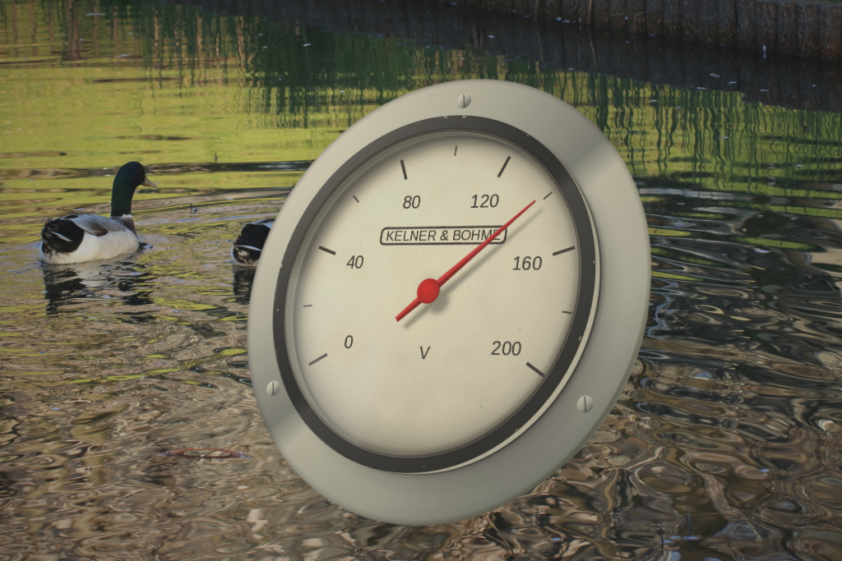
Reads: 140 (V)
